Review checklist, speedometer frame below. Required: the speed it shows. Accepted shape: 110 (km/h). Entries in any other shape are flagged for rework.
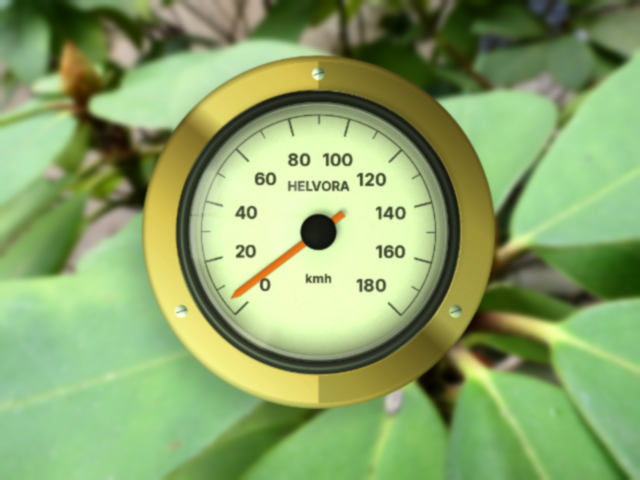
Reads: 5 (km/h)
